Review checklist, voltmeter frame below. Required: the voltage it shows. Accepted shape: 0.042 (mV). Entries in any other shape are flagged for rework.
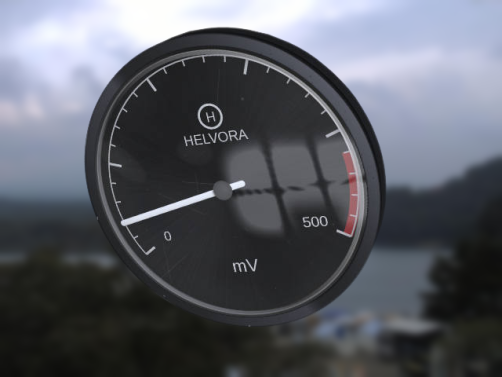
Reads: 40 (mV)
